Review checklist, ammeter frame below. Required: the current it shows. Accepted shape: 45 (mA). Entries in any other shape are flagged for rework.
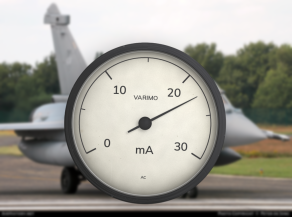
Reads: 22.5 (mA)
